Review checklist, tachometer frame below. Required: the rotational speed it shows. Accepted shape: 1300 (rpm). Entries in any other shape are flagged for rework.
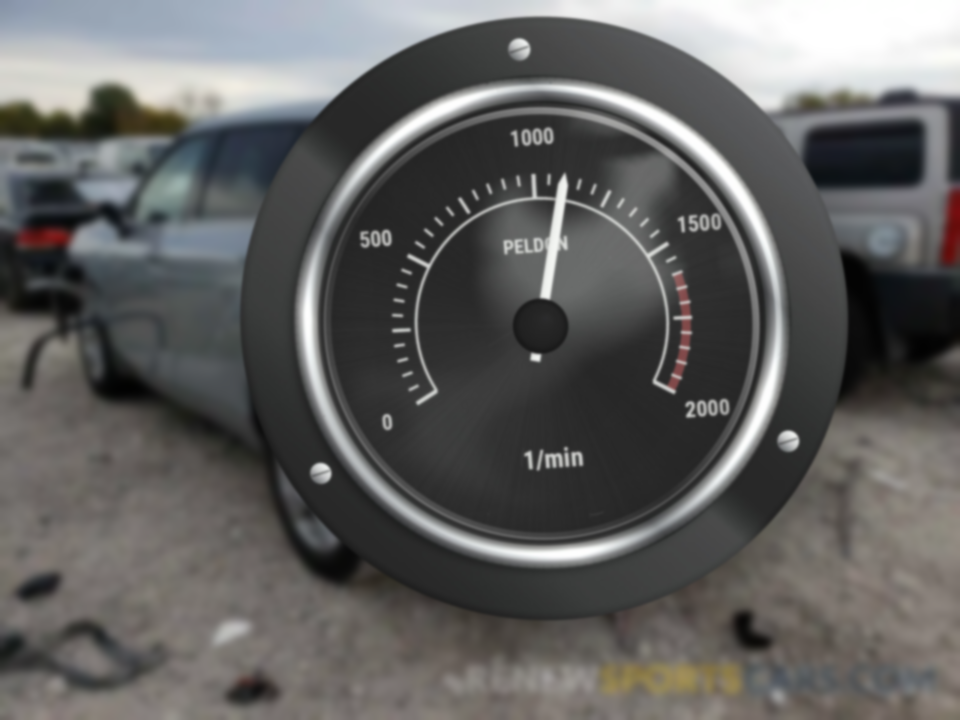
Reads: 1100 (rpm)
